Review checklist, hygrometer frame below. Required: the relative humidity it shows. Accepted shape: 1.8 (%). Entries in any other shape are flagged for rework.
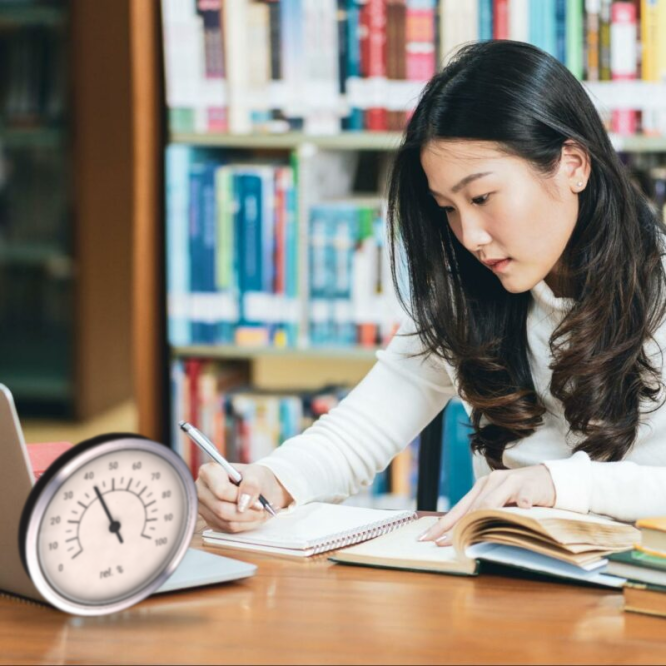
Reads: 40 (%)
